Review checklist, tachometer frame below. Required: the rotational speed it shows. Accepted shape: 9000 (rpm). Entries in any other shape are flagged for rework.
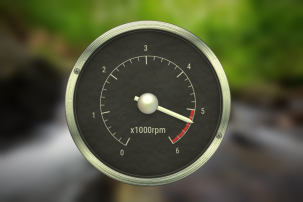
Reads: 5300 (rpm)
